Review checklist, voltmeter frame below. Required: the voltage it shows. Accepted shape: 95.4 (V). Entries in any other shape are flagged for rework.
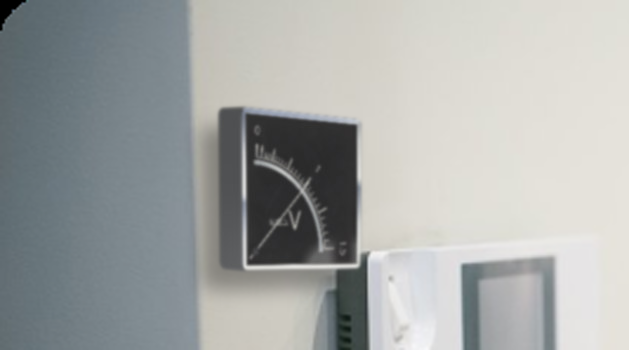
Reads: 1 (V)
